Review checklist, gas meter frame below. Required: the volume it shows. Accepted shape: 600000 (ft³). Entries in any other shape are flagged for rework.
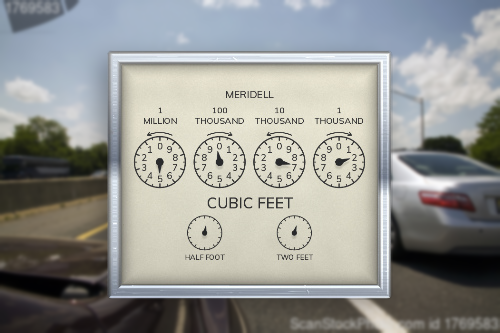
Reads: 497200 (ft³)
